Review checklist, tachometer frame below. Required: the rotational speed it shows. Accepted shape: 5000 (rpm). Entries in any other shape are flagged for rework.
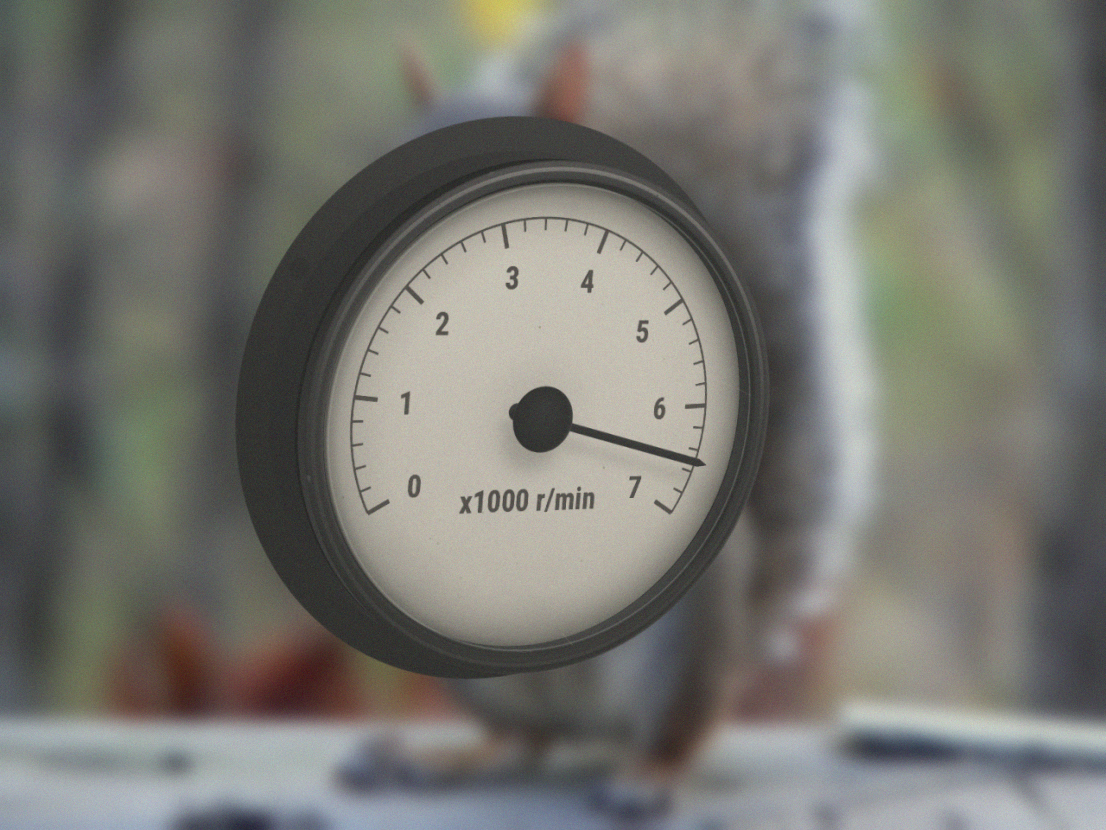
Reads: 6500 (rpm)
